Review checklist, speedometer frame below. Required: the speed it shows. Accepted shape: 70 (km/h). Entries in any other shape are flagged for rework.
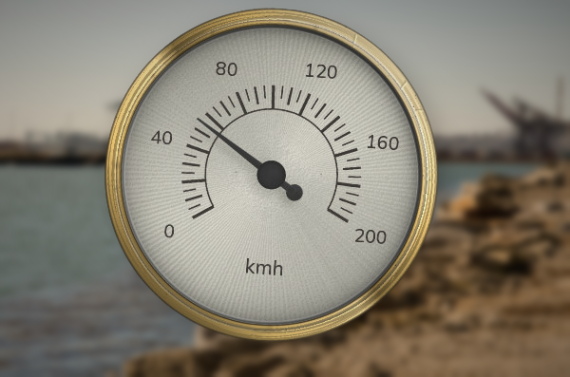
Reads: 55 (km/h)
